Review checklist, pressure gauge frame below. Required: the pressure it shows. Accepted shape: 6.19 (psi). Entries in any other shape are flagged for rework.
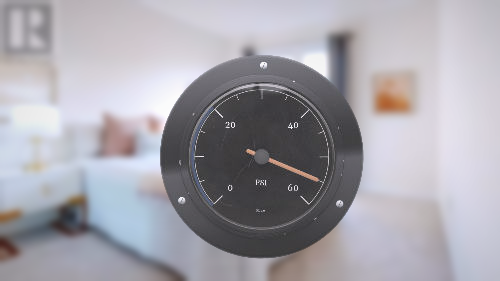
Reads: 55 (psi)
